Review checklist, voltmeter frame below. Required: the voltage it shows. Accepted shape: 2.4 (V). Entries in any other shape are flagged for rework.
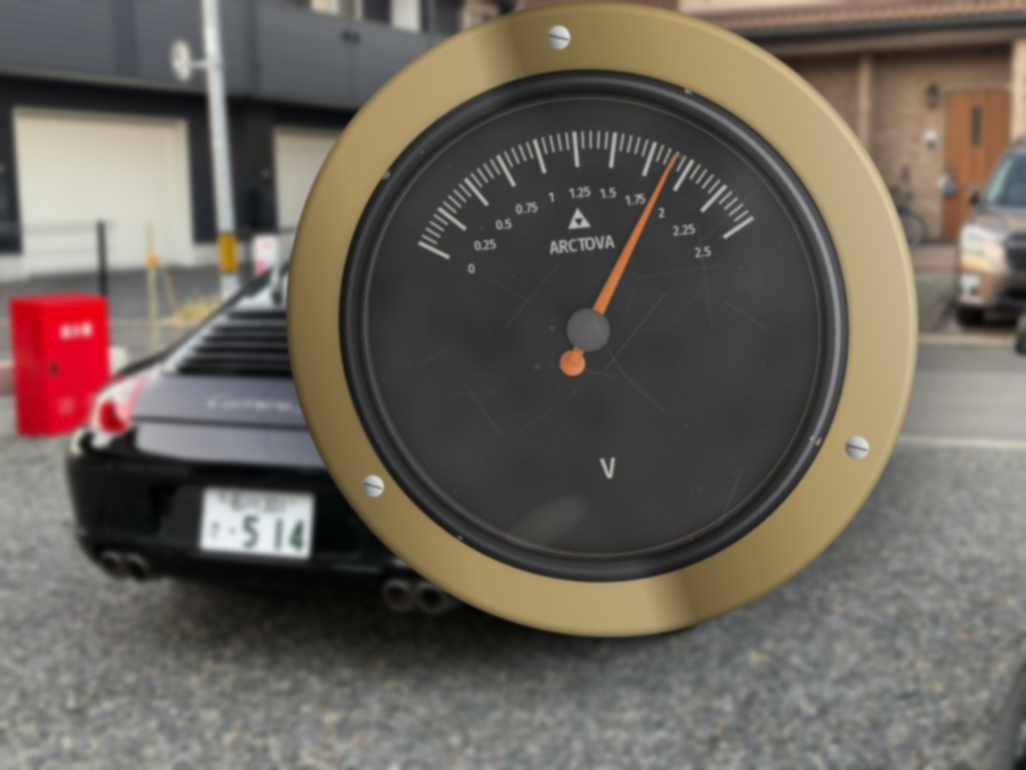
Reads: 1.9 (V)
